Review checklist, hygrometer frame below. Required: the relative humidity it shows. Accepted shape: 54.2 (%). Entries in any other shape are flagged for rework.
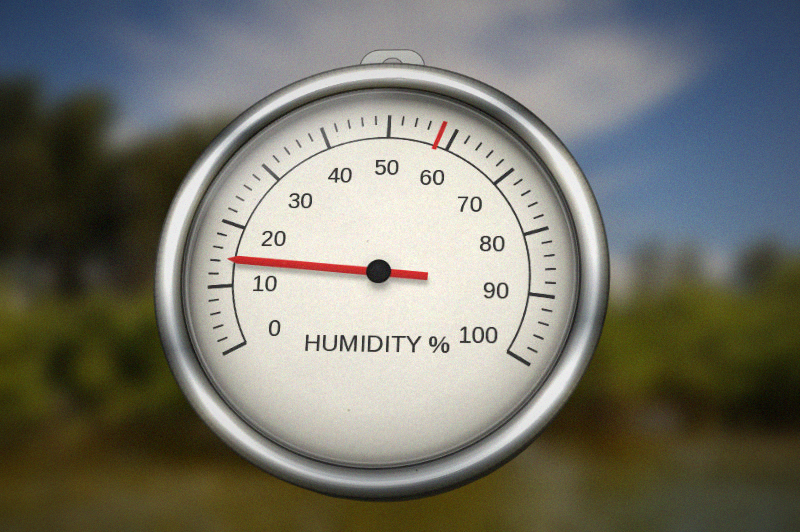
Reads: 14 (%)
